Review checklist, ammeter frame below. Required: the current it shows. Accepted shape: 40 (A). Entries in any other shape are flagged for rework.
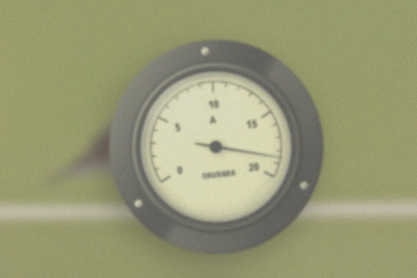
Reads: 18.5 (A)
